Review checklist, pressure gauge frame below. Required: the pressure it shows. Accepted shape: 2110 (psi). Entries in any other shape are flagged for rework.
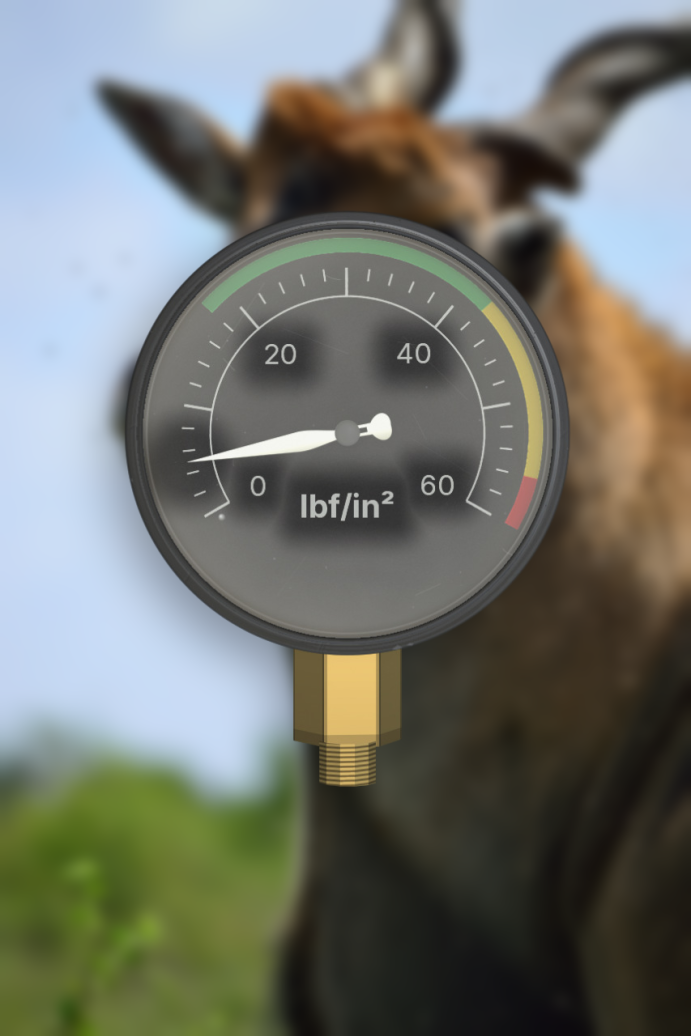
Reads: 5 (psi)
